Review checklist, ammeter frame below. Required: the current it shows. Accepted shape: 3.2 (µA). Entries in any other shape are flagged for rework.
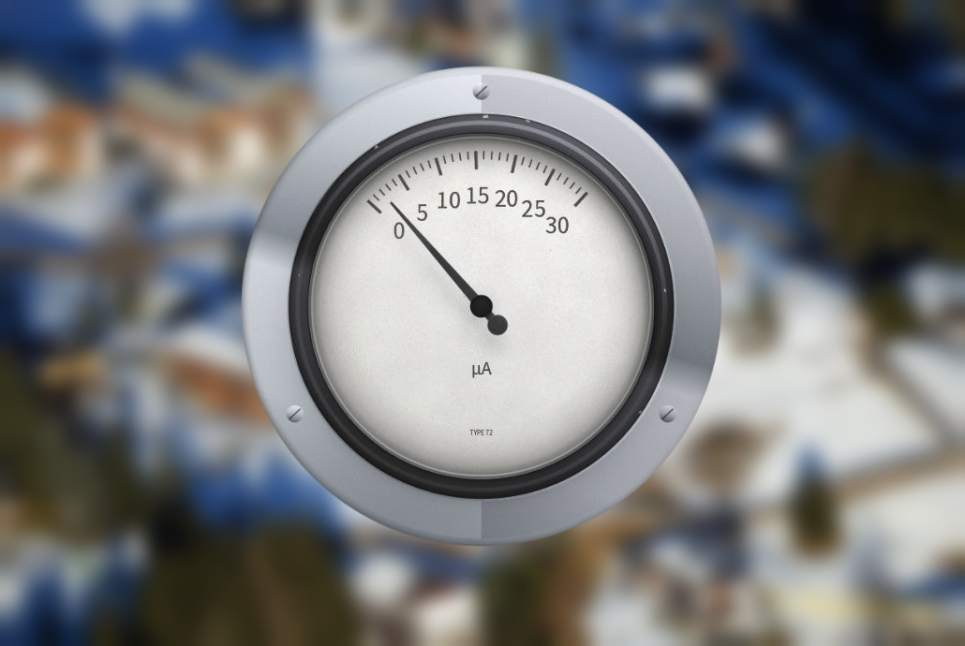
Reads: 2 (µA)
